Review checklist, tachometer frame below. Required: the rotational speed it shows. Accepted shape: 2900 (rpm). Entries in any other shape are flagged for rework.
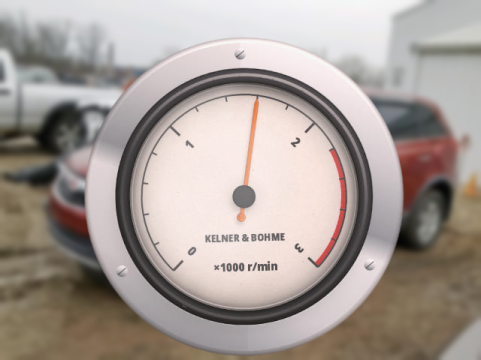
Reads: 1600 (rpm)
